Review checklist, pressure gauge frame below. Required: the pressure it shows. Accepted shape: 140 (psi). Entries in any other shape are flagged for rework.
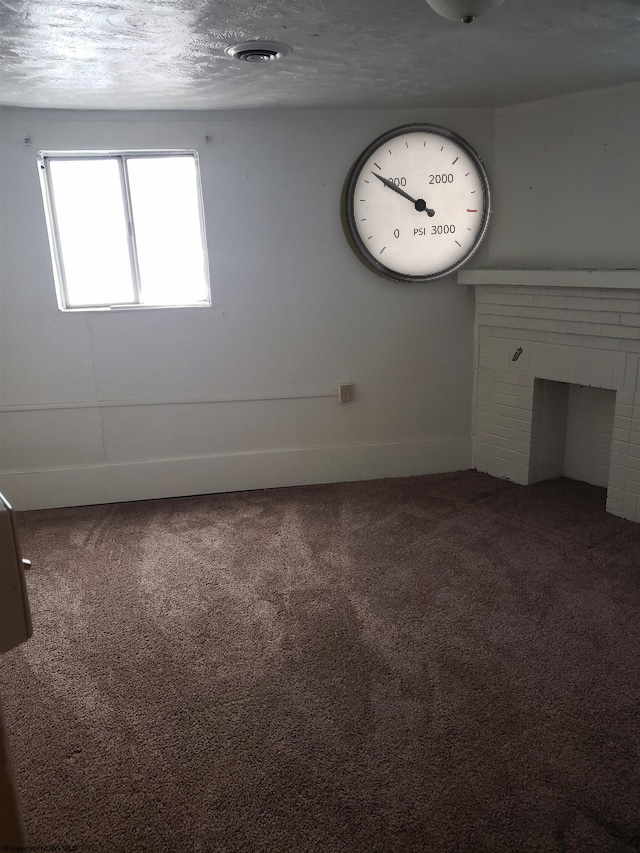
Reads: 900 (psi)
